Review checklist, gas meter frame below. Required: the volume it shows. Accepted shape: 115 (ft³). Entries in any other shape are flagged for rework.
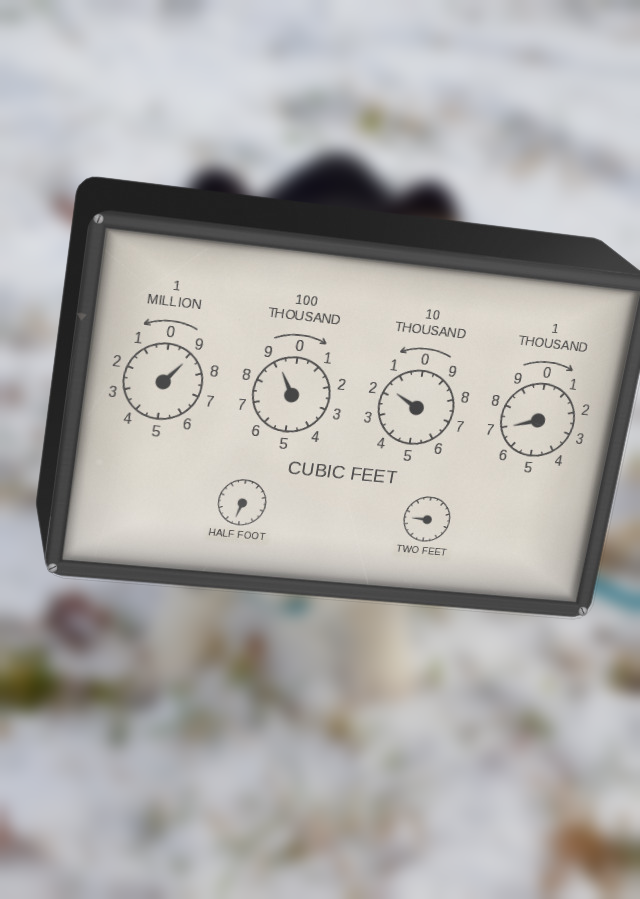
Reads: 891700 (ft³)
